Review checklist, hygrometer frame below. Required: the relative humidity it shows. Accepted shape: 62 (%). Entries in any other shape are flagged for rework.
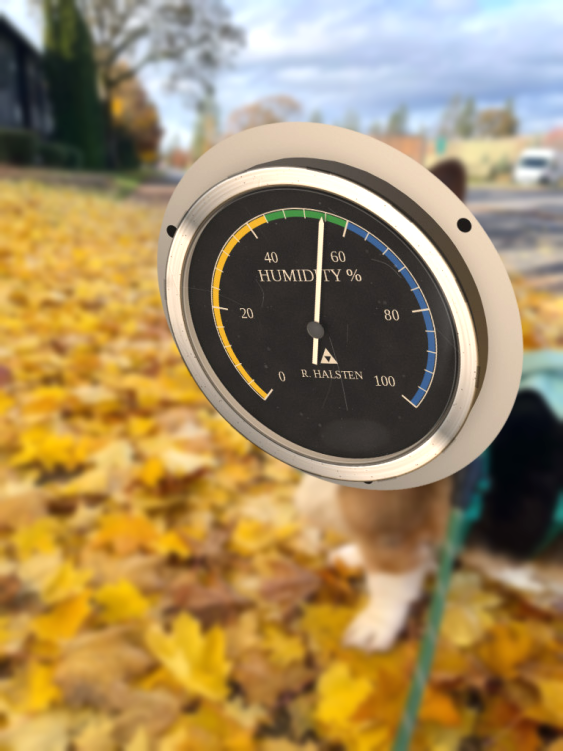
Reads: 56 (%)
